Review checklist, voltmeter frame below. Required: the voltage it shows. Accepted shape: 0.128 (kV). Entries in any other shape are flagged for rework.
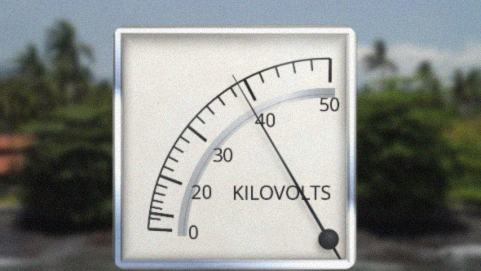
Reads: 39 (kV)
